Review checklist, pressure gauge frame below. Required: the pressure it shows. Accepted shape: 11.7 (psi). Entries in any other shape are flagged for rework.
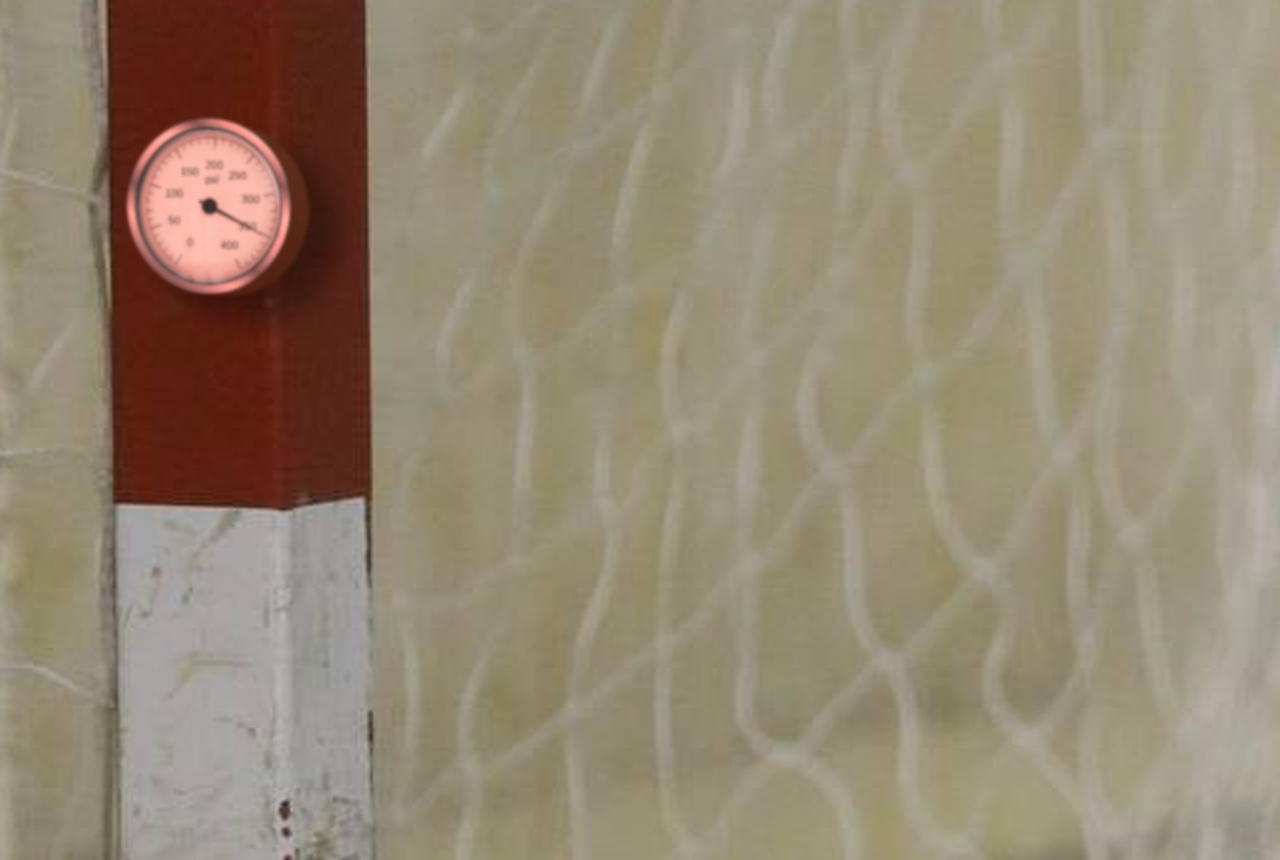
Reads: 350 (psi)
